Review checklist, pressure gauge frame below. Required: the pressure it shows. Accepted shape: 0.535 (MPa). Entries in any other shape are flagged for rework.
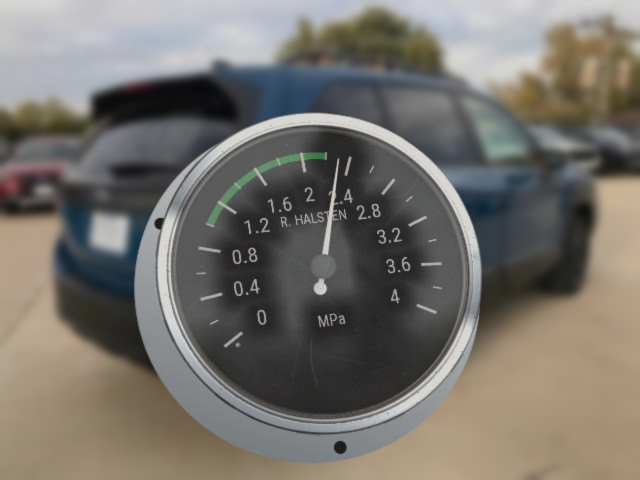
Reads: 2.3 (MPa)
